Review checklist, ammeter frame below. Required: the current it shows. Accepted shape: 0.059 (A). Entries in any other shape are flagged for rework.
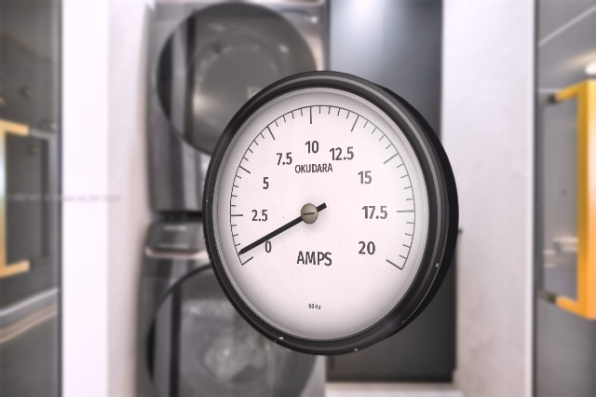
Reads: 0.5 (A)
